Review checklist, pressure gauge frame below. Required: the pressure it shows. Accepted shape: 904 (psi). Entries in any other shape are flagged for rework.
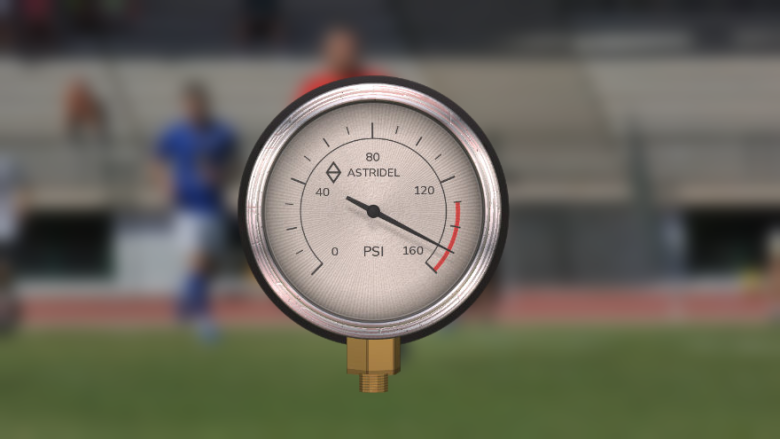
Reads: 150 (psi)
